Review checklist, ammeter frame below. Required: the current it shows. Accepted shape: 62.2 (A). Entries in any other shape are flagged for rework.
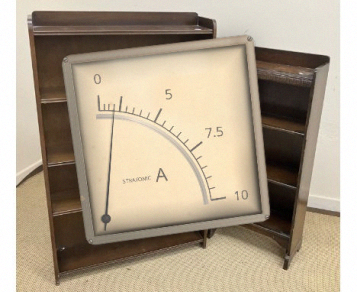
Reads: 2 (A)
